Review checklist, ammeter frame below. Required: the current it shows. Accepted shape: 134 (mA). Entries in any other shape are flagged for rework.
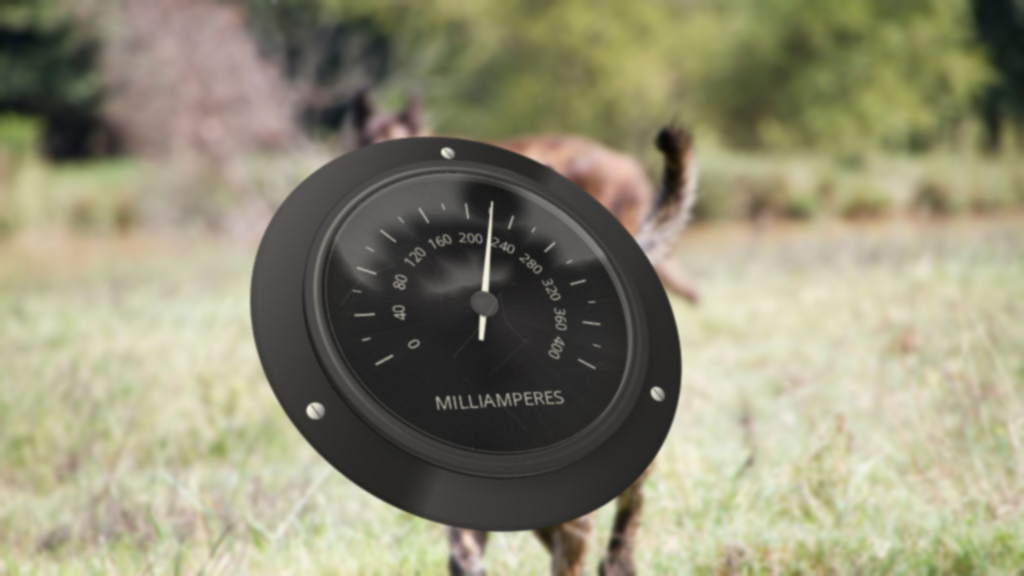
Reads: 220 (mA)
